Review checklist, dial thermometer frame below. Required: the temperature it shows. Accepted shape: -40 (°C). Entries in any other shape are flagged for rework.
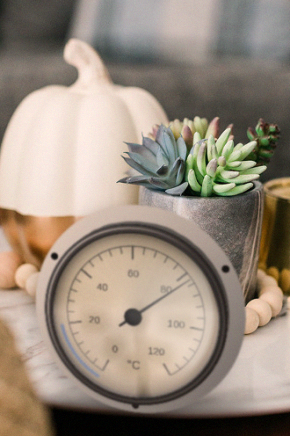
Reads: 82 (°C)
